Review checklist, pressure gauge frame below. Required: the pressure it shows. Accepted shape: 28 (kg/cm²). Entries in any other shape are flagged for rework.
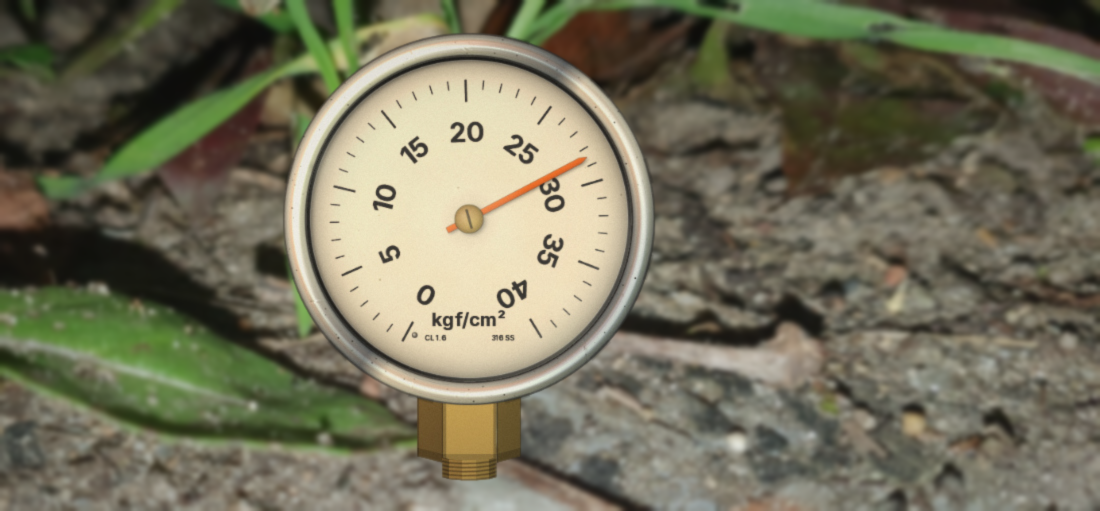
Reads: 28.5 (kg/cm²)
